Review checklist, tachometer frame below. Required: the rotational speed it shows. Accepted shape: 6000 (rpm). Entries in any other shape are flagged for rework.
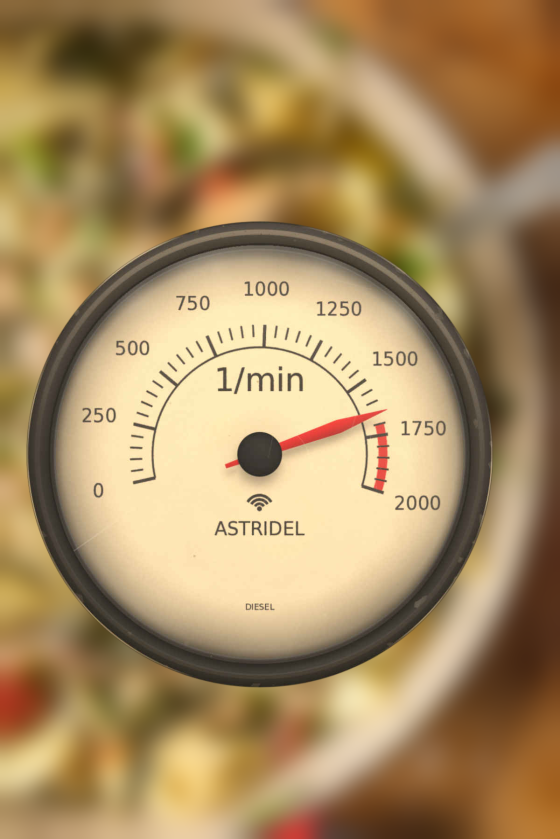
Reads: 1650 (rpm)
